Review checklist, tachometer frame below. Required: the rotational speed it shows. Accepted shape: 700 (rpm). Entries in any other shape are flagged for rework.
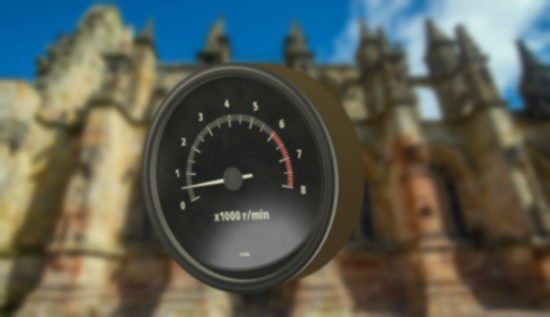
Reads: 500 (rpm)
